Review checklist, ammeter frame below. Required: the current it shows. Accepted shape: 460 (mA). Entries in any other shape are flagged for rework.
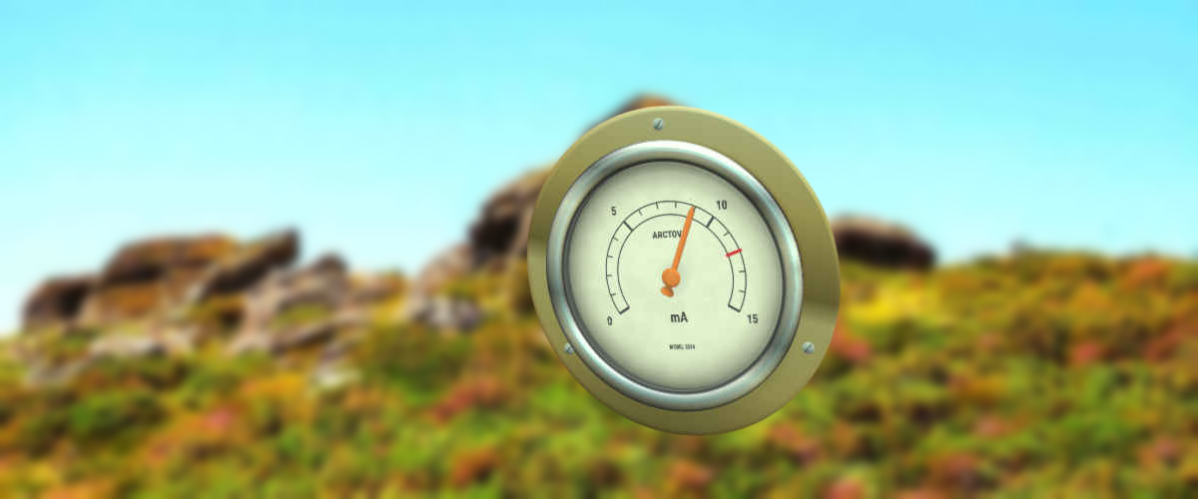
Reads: 9 (mA)
